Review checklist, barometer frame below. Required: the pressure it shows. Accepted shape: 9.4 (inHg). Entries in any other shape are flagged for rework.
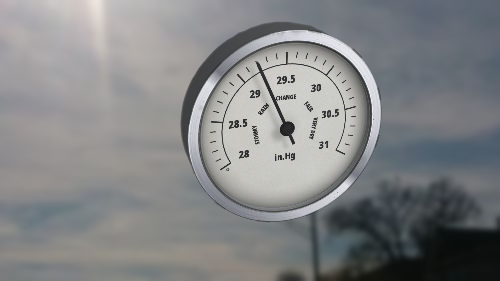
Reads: 29.2 (inHg)
